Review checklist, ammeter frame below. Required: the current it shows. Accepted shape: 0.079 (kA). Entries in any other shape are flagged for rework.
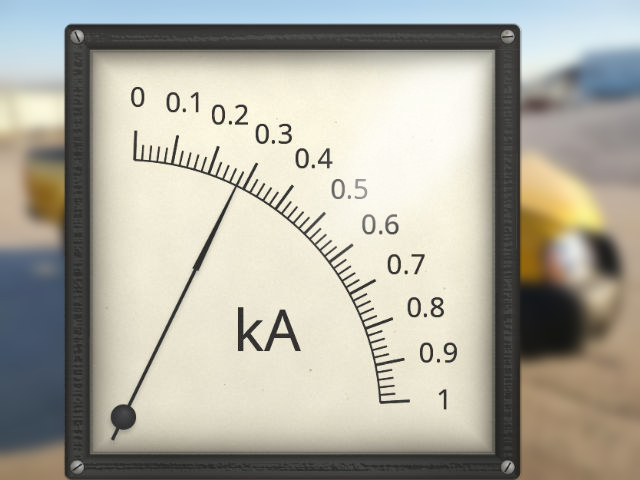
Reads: 0.28 (kA)
